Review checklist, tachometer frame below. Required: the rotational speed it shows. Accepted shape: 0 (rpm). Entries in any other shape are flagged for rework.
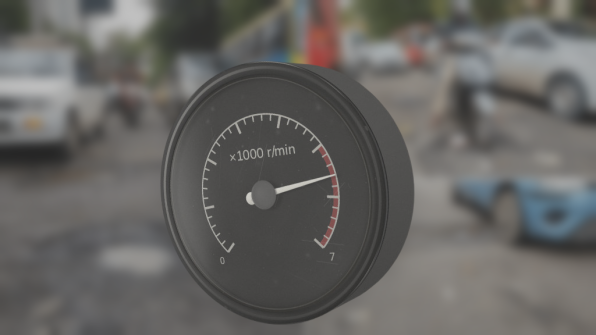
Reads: 5600 (rpm)
